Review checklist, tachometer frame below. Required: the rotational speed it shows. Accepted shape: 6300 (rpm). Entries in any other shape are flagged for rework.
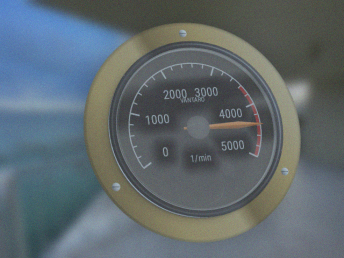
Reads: 4400 (rpm)
